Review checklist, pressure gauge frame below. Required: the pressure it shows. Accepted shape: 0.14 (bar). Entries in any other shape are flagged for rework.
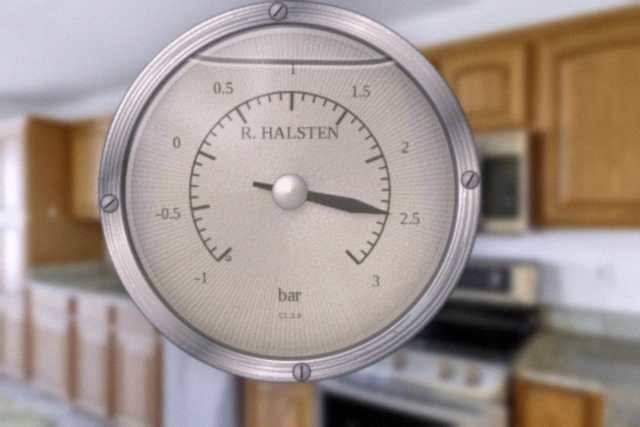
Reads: 2.5 (bar)
